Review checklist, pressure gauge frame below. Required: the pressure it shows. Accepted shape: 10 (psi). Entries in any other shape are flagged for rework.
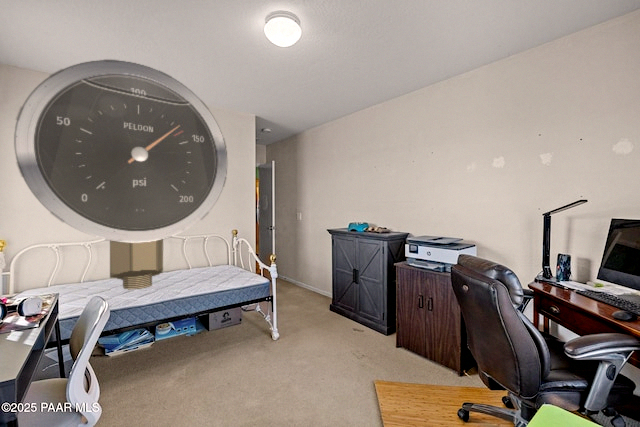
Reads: 135 (psi)
